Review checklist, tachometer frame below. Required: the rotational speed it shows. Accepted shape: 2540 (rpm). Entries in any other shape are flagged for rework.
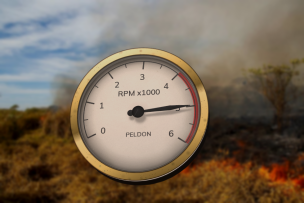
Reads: 5000 (rpm)
